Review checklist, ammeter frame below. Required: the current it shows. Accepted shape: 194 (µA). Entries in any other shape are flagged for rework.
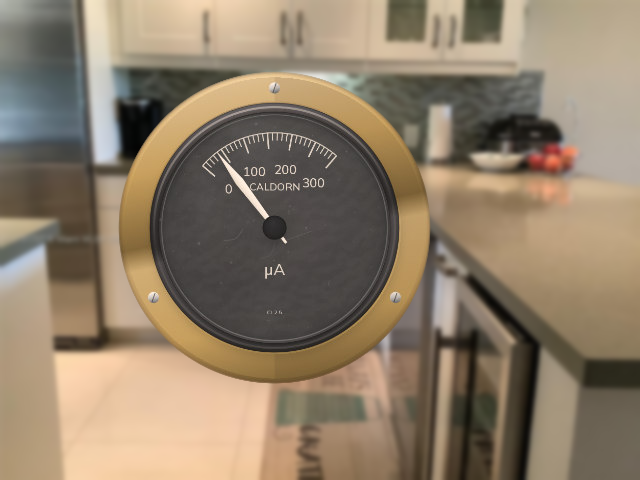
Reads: 40 (µA)
